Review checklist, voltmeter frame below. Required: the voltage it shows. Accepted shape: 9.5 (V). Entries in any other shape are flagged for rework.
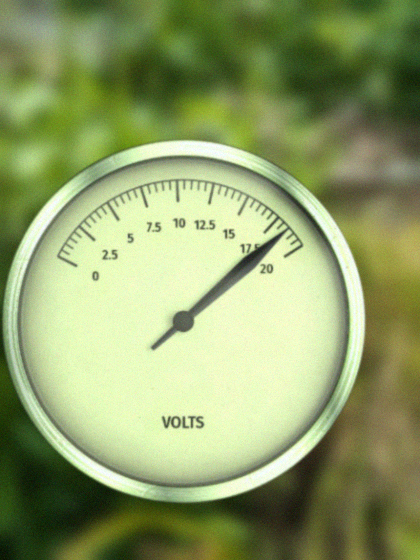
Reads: 18.5 (V)
